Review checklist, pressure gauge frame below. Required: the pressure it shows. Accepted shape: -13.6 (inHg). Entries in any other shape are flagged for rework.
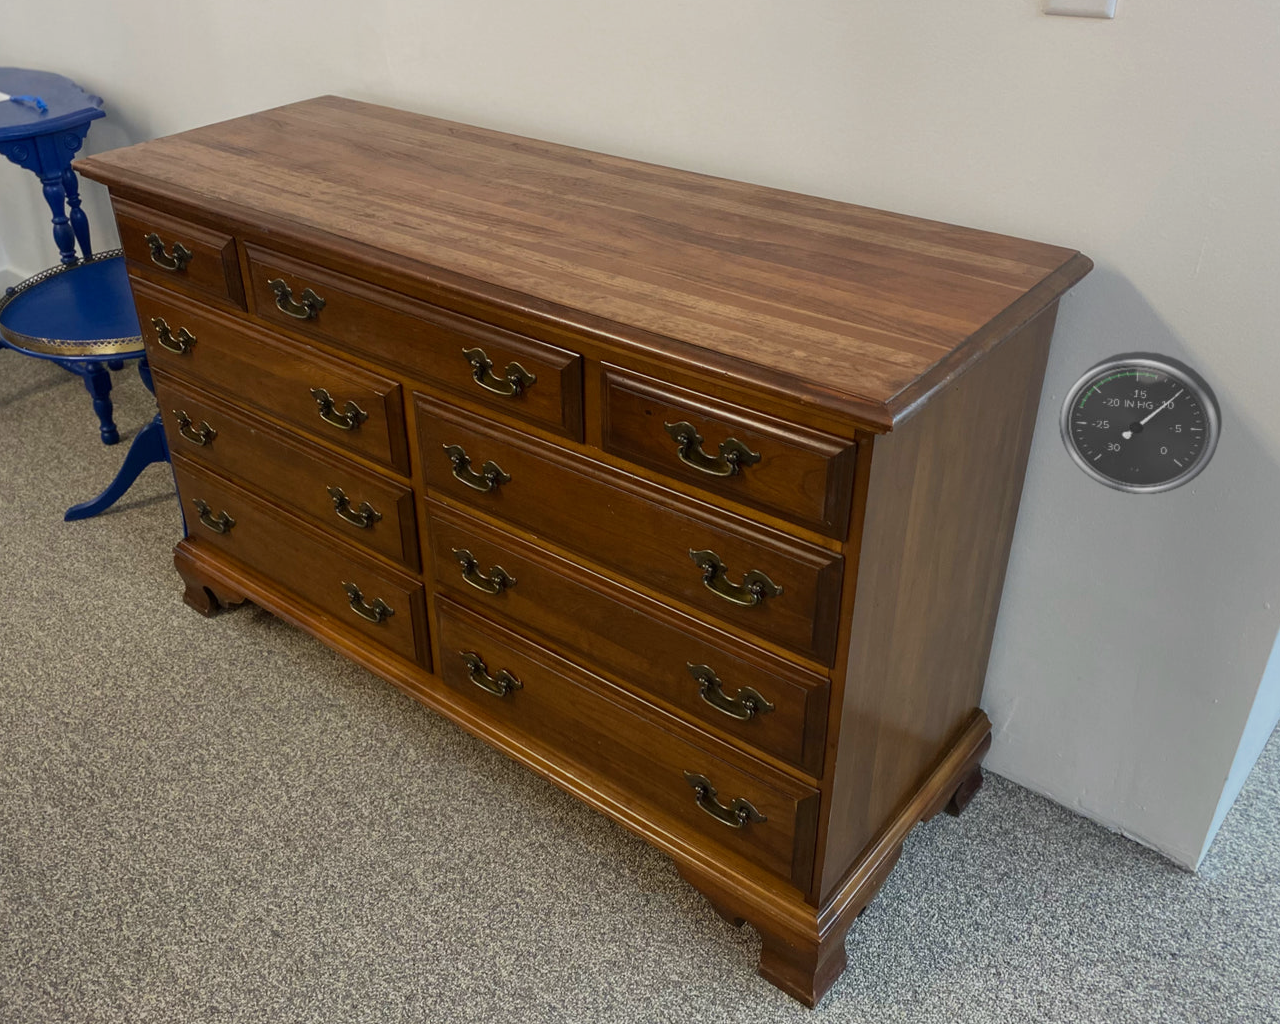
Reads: -10 (inHg)
